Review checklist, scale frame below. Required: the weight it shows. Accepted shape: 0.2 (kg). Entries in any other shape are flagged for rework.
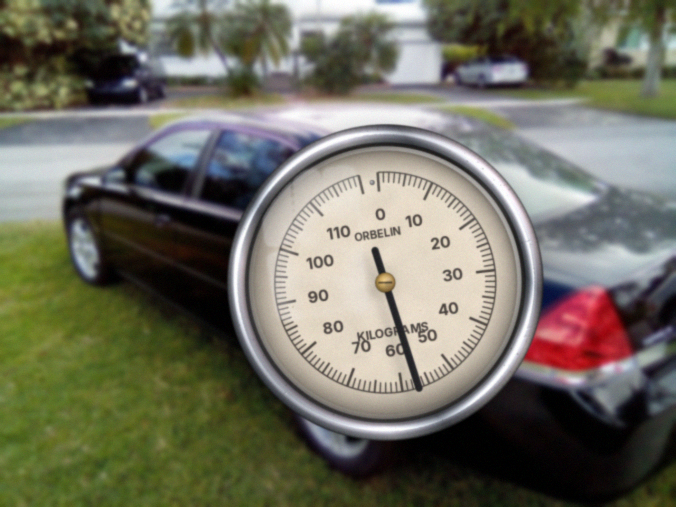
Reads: 57 (kg)
